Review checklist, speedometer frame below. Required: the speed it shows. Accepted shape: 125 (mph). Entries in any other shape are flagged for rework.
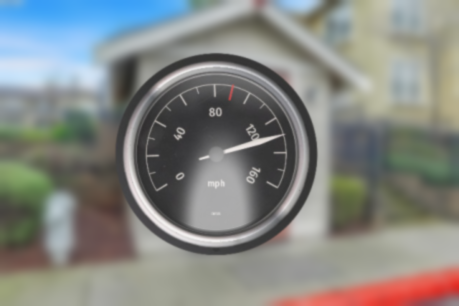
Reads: 130 (mph)
